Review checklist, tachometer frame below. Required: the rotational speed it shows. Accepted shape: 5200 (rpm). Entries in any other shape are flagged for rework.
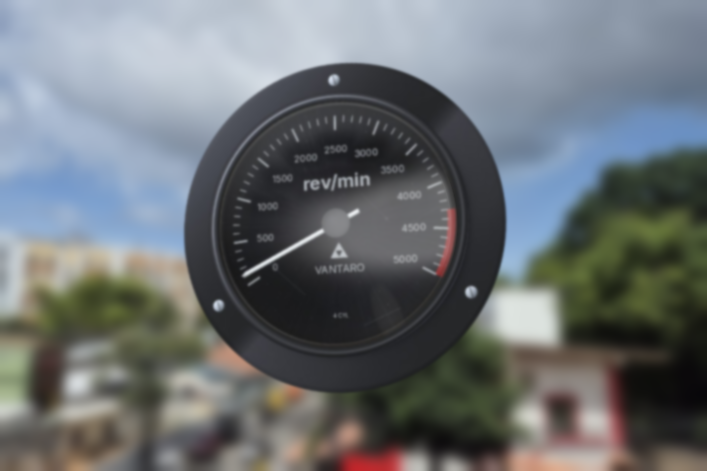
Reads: 100 (rpm)
